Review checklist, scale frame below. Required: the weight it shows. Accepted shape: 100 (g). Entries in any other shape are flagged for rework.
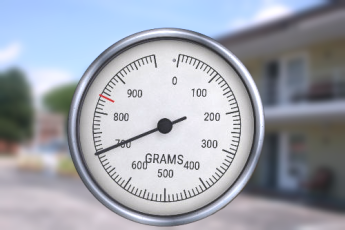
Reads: 700 (g)
